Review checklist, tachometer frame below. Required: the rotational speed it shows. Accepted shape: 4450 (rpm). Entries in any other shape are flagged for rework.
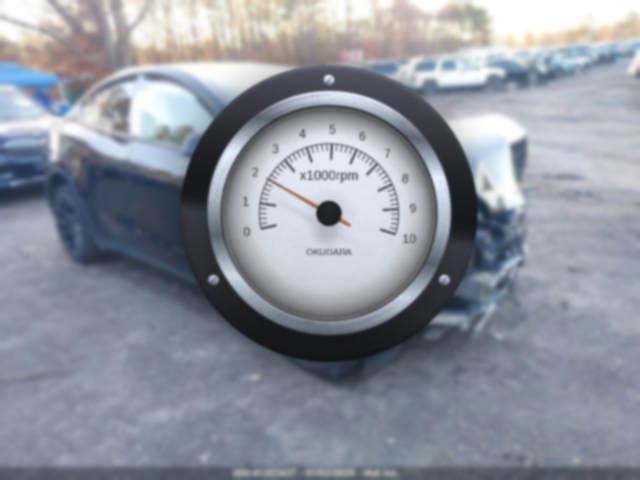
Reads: 2000 (rpm)
